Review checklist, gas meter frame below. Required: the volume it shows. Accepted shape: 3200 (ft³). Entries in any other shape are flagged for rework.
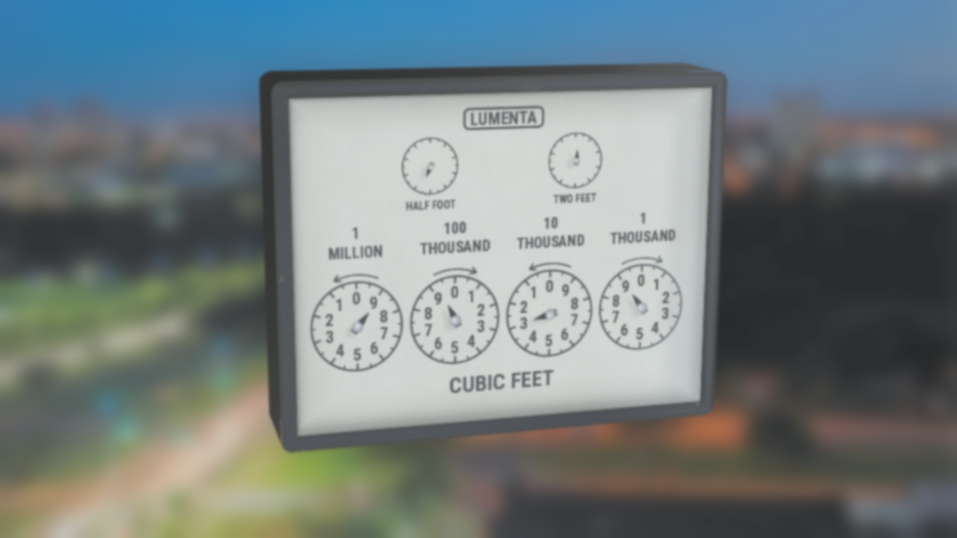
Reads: 892900 (ft³)
